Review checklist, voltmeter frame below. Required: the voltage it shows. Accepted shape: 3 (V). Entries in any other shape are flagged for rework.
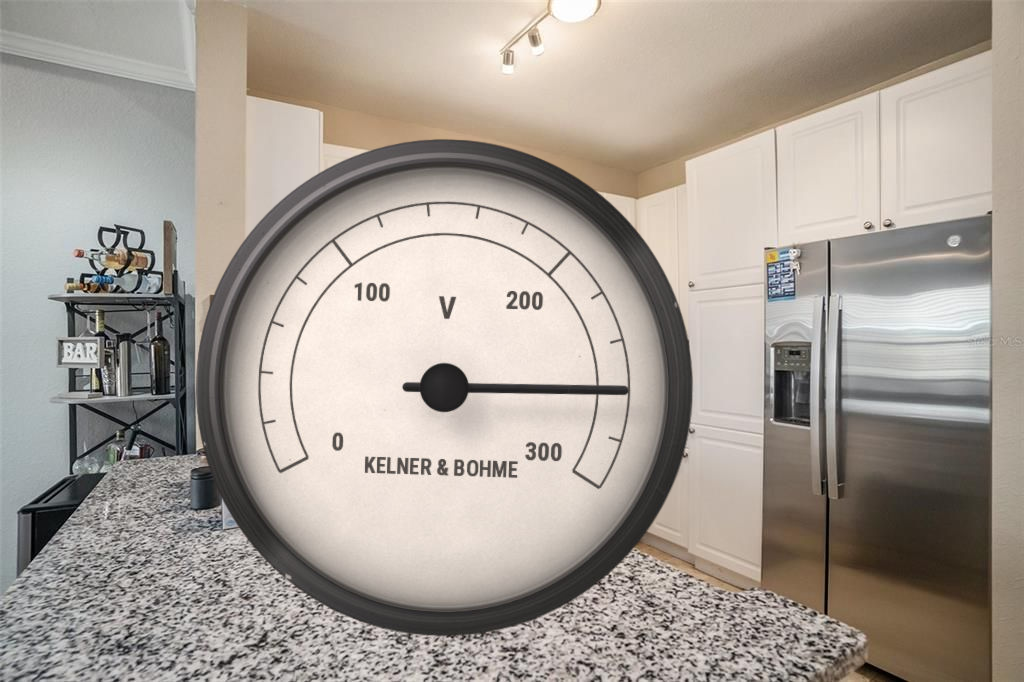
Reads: 260 (V)
